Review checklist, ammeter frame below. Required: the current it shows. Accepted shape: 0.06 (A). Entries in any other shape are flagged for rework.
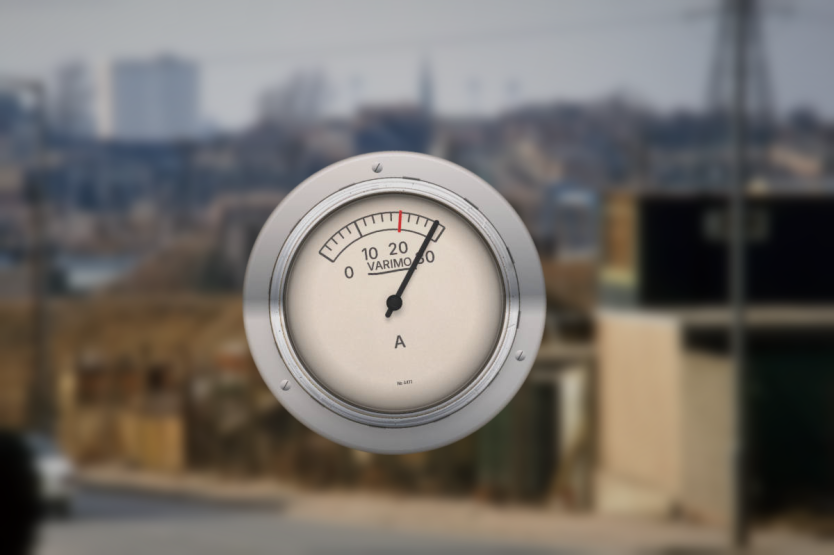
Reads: 28 (A)
